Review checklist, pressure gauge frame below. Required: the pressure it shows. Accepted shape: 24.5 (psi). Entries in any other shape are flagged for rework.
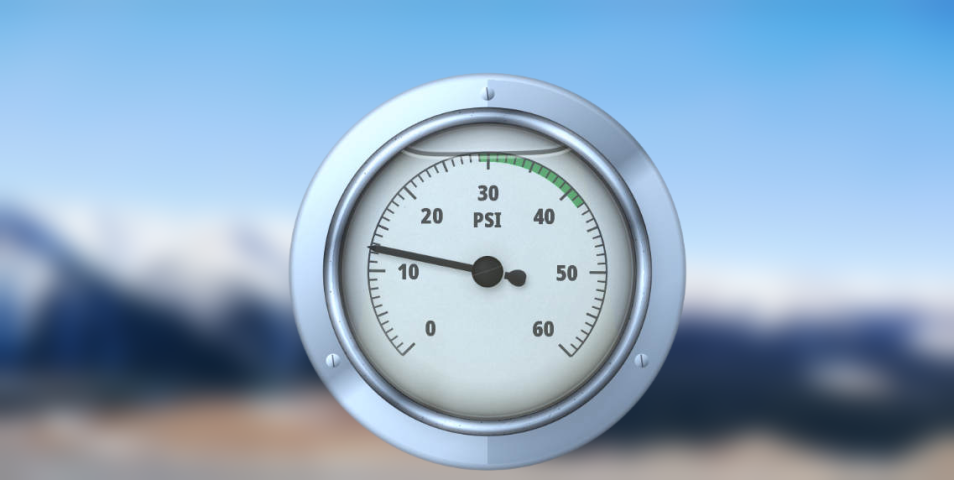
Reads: 12.5 (psi)
